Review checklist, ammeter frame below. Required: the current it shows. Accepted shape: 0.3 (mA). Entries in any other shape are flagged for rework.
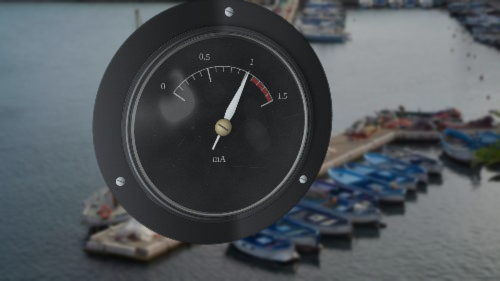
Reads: 1 (mA)
